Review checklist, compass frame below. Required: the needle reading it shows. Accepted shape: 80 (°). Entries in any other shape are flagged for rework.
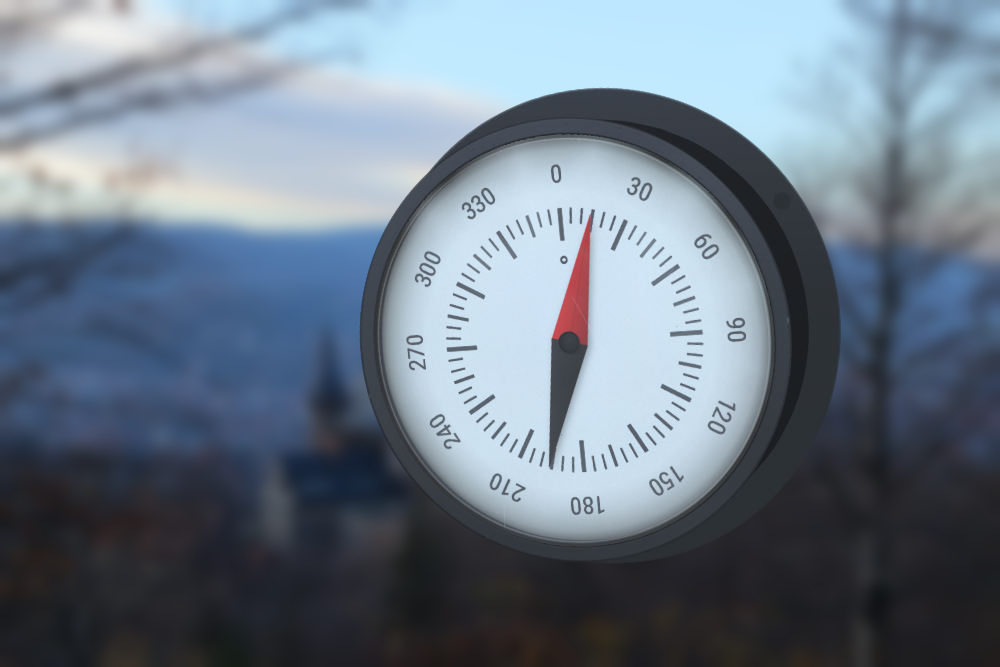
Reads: 15 (°)
